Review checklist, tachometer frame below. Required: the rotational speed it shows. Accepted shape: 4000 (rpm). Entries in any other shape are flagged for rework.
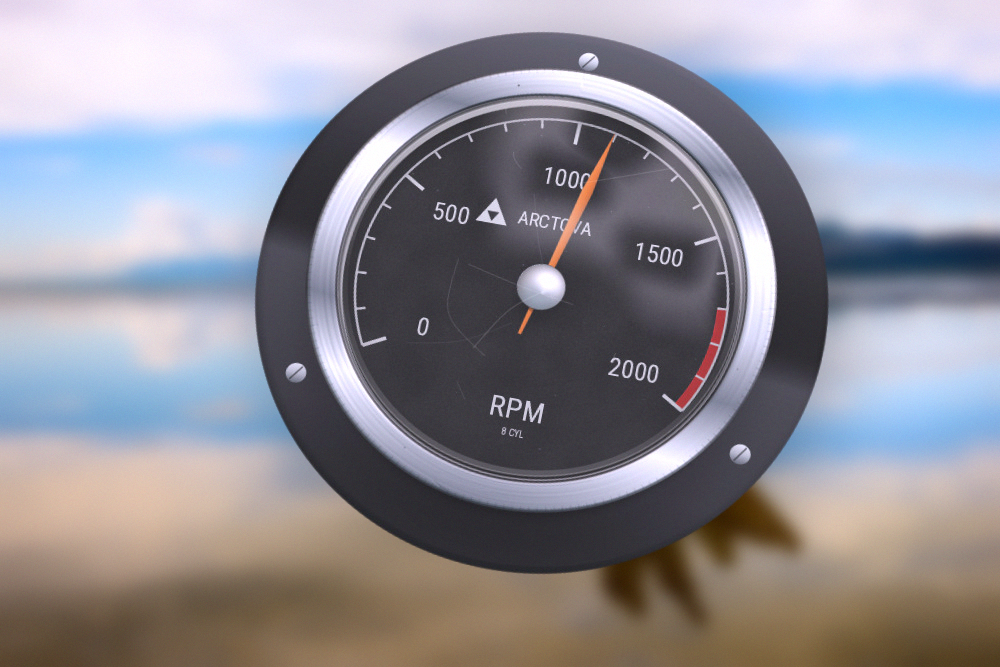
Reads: 1100 (rpm)
